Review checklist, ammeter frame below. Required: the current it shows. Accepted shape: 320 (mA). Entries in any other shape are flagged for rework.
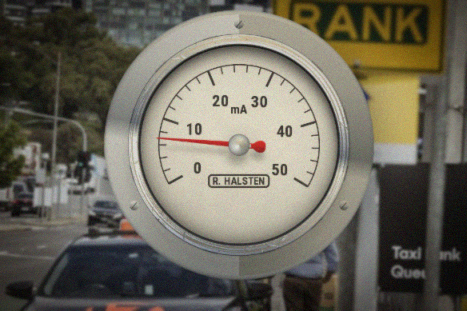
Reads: 7 (mA)
